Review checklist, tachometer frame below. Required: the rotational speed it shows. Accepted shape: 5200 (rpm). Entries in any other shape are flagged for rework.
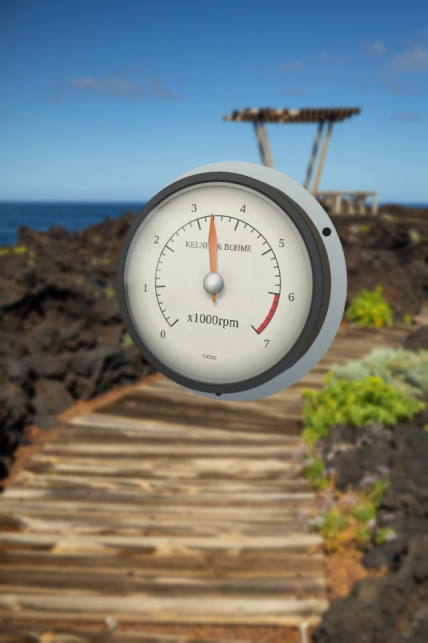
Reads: 3400 (rpm)
